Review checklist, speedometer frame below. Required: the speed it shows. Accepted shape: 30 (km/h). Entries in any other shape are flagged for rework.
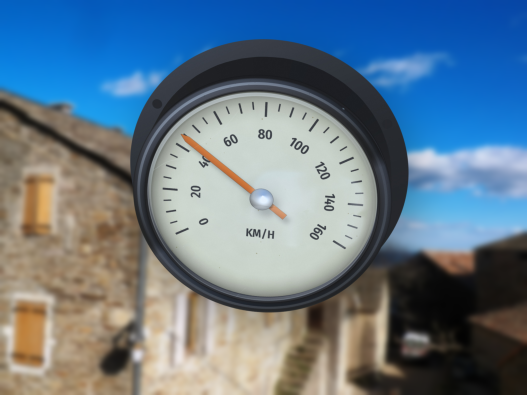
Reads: 45 (km/h)
